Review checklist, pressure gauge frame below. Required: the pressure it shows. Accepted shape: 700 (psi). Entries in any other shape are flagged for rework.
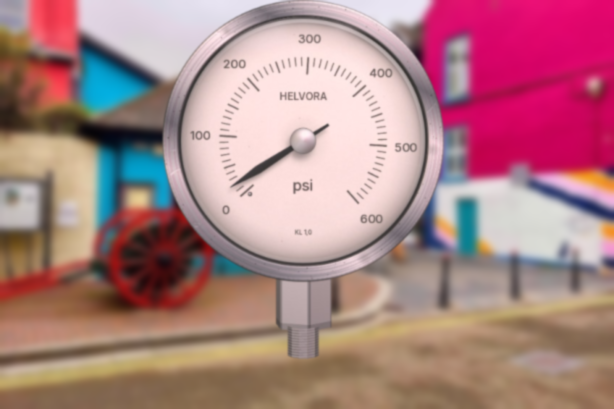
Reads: 20 (psi)
